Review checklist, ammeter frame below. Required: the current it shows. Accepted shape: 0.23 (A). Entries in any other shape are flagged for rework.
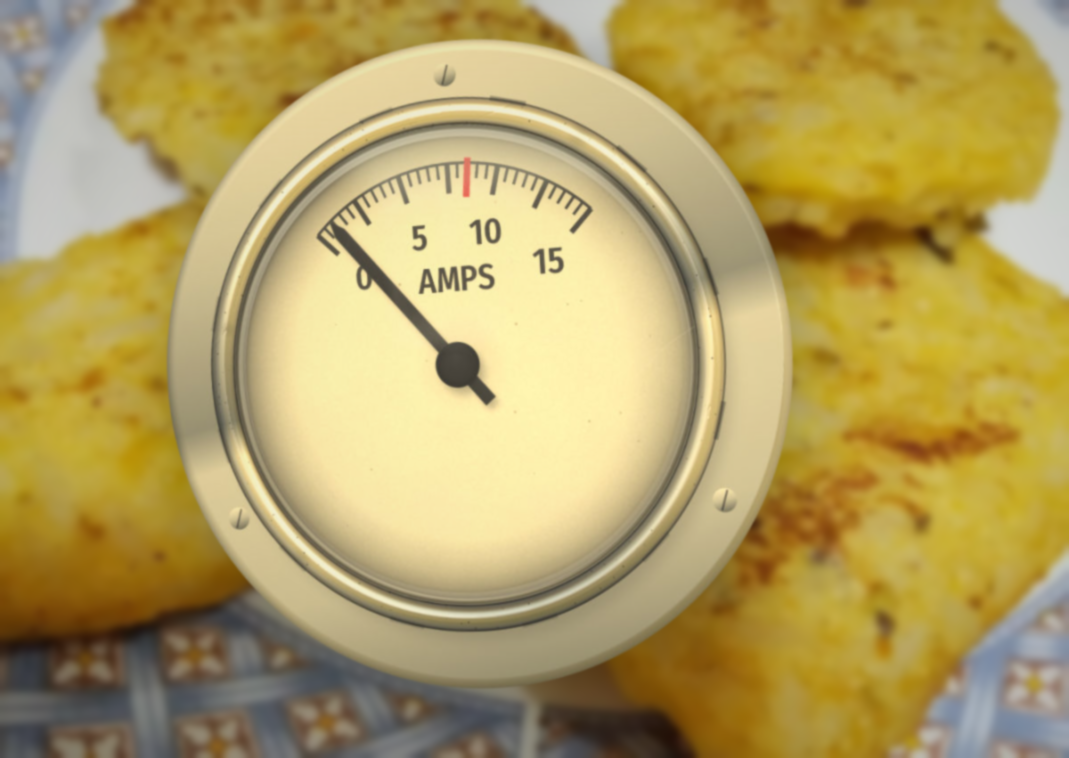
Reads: 1 (A)
